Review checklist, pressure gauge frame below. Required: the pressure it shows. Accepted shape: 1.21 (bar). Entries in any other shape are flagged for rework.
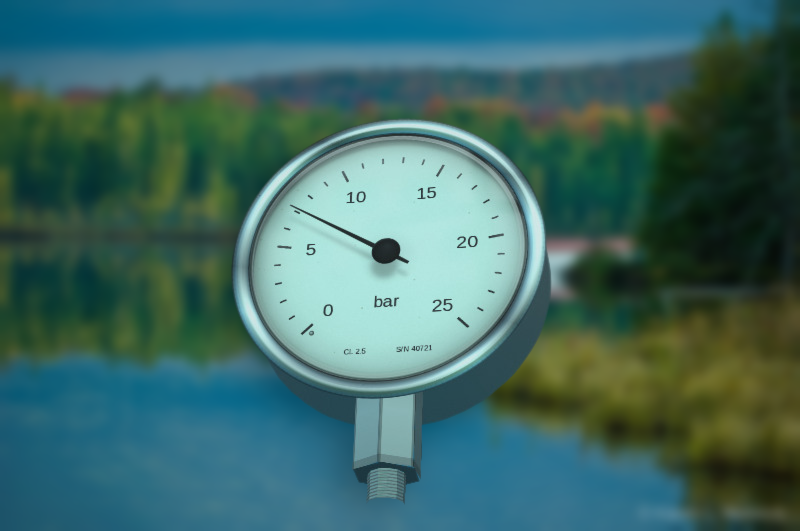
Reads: 7 (bar)
